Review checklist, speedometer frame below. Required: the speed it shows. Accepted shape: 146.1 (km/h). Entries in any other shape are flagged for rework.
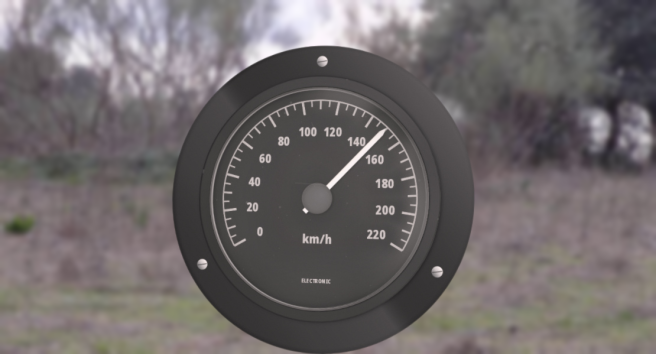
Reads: 150 (km/h)
